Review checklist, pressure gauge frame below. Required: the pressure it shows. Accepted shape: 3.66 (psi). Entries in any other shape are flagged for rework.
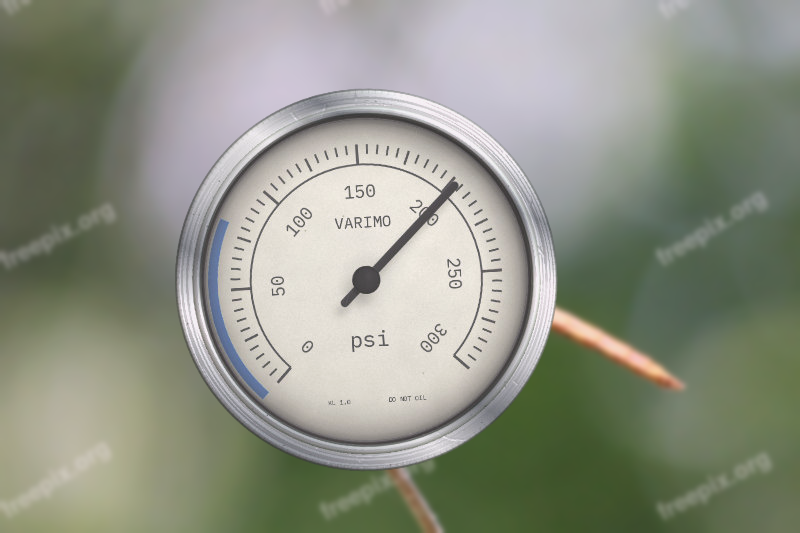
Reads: 202.5 (psi)
